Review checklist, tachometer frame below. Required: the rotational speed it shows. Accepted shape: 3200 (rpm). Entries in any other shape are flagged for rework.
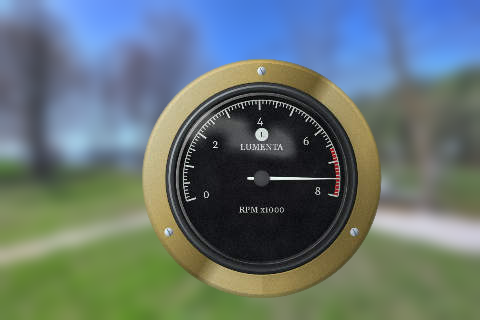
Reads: 7500 (rpm)
